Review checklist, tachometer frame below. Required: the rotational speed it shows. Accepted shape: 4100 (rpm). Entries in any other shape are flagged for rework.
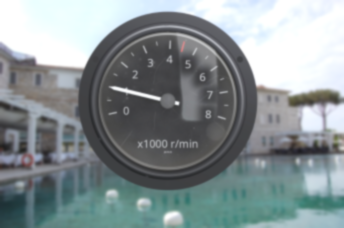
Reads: 1000 (rpm)
